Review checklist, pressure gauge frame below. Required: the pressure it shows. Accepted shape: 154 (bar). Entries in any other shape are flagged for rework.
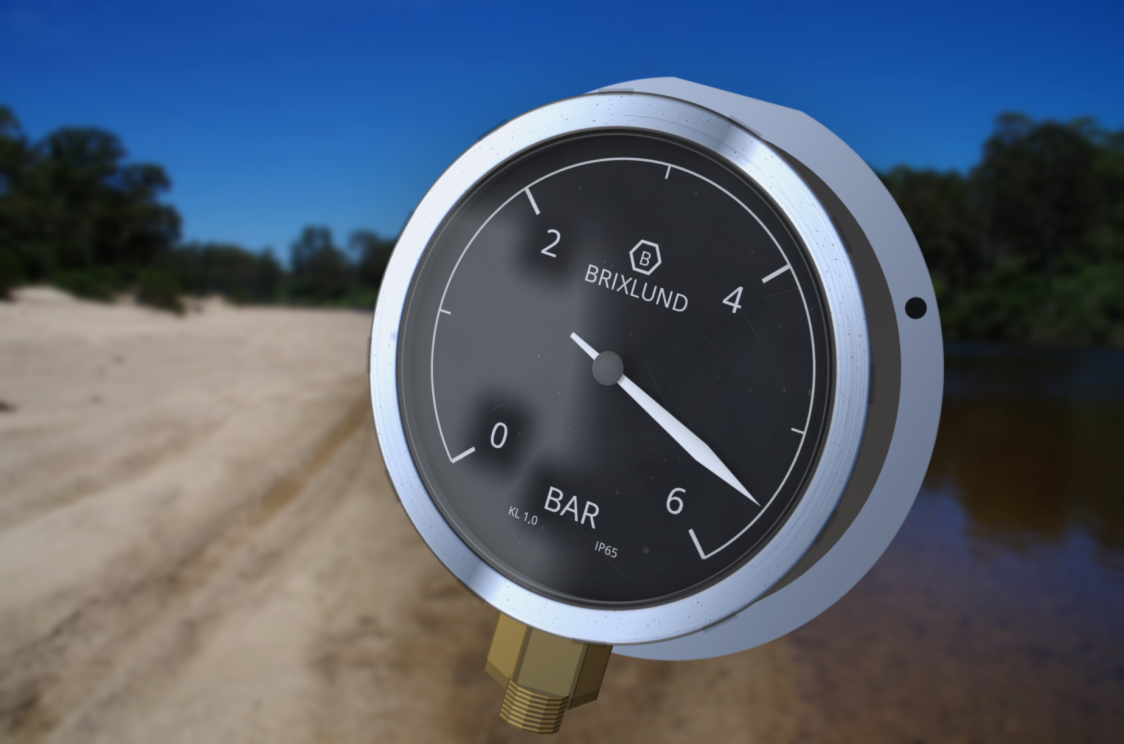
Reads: 5.5 (bar)
